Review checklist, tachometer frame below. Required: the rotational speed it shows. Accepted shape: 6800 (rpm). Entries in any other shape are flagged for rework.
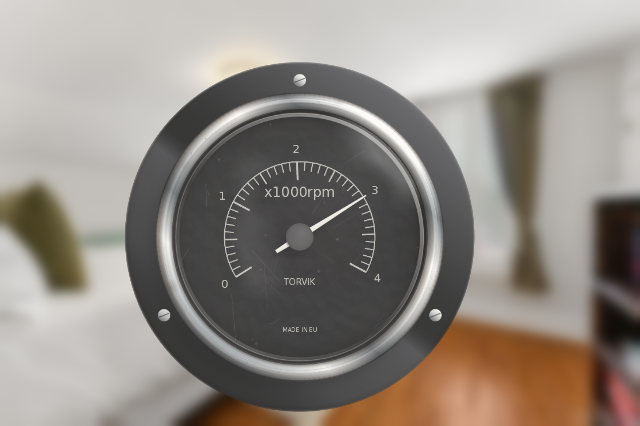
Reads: 3000 (rpm)
